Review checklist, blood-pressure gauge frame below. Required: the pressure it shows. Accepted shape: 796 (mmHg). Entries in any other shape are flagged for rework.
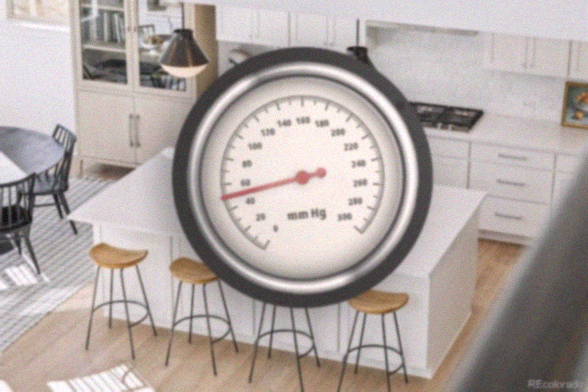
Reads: 50 (mmHg)
